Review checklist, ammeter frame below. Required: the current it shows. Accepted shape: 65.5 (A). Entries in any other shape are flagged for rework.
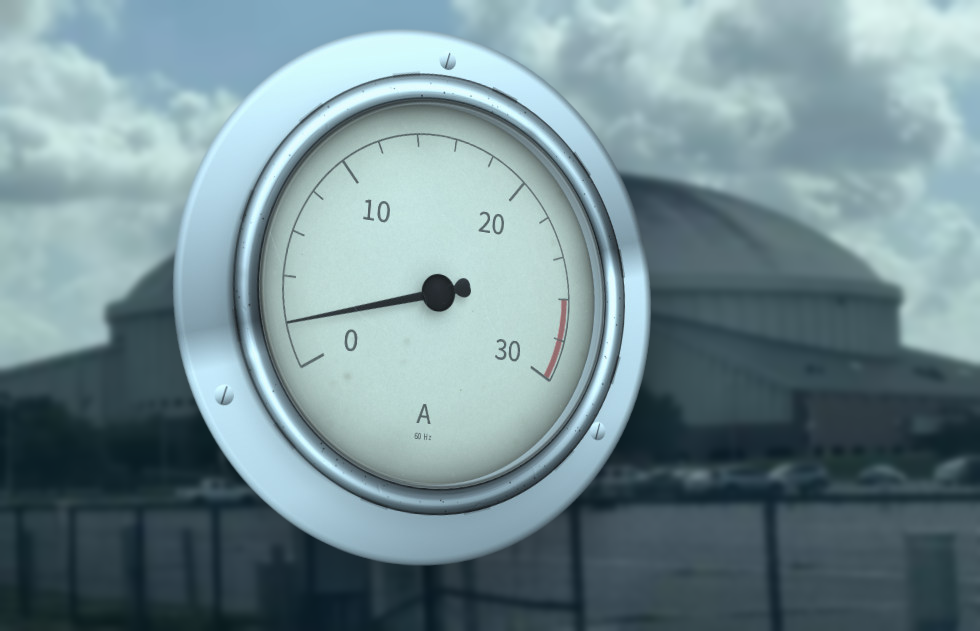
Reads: 2 (A)
